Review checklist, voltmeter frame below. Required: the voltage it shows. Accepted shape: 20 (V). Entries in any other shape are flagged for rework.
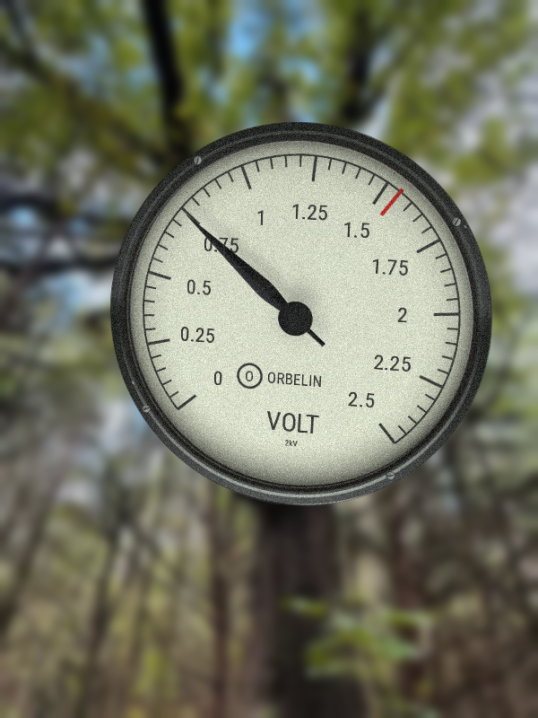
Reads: 0.75 (V)
